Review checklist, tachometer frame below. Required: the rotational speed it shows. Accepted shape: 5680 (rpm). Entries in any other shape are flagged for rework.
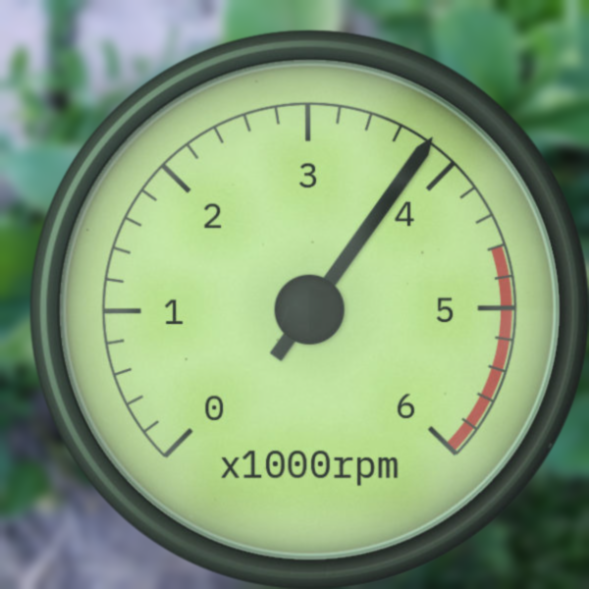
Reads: 3800 (rpm)
